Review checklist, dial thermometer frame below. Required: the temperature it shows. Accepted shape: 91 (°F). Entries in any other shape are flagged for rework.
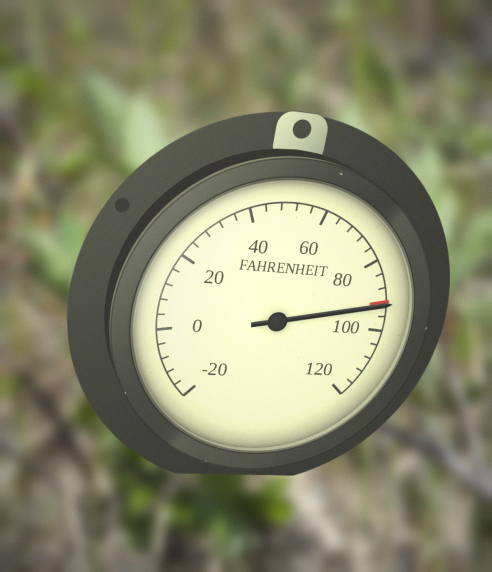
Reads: 92 (°F)
